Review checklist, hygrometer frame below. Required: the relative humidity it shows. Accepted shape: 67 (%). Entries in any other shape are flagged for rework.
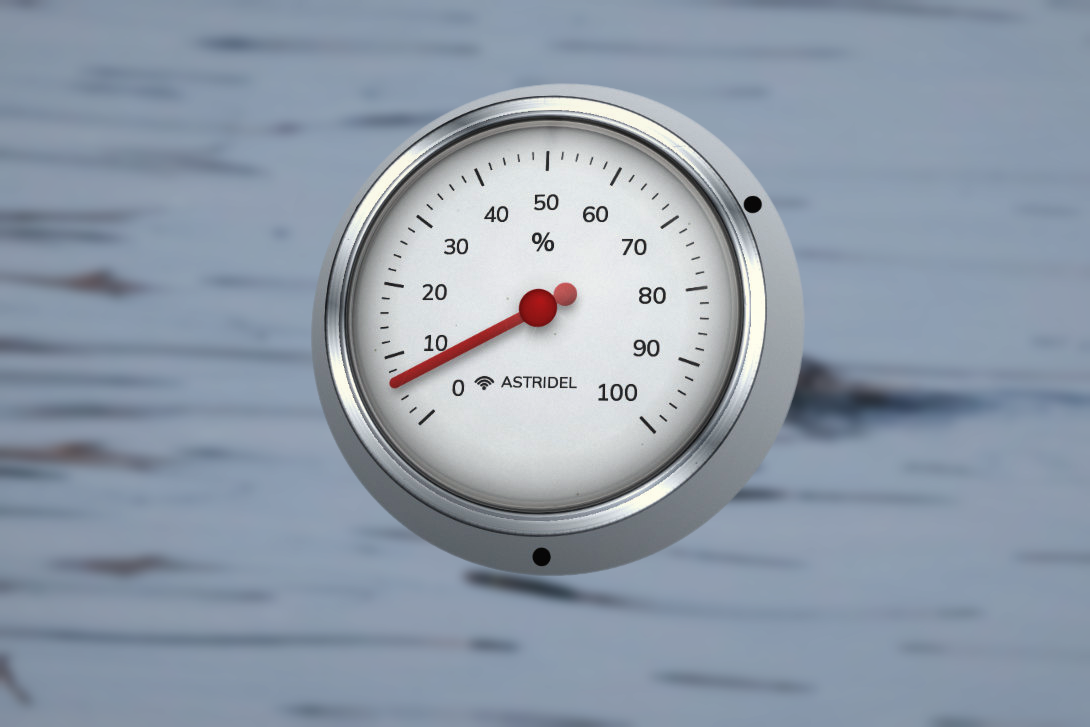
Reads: 6 (%)
